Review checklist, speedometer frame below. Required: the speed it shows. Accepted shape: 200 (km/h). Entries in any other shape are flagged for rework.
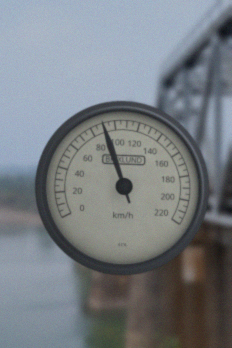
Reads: 90 (km/h)
